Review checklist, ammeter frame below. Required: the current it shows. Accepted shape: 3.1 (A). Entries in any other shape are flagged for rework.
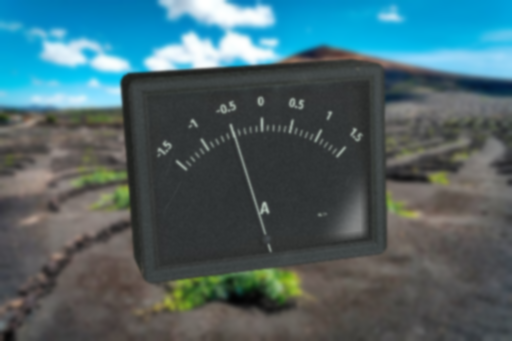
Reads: -0.5 (A)
